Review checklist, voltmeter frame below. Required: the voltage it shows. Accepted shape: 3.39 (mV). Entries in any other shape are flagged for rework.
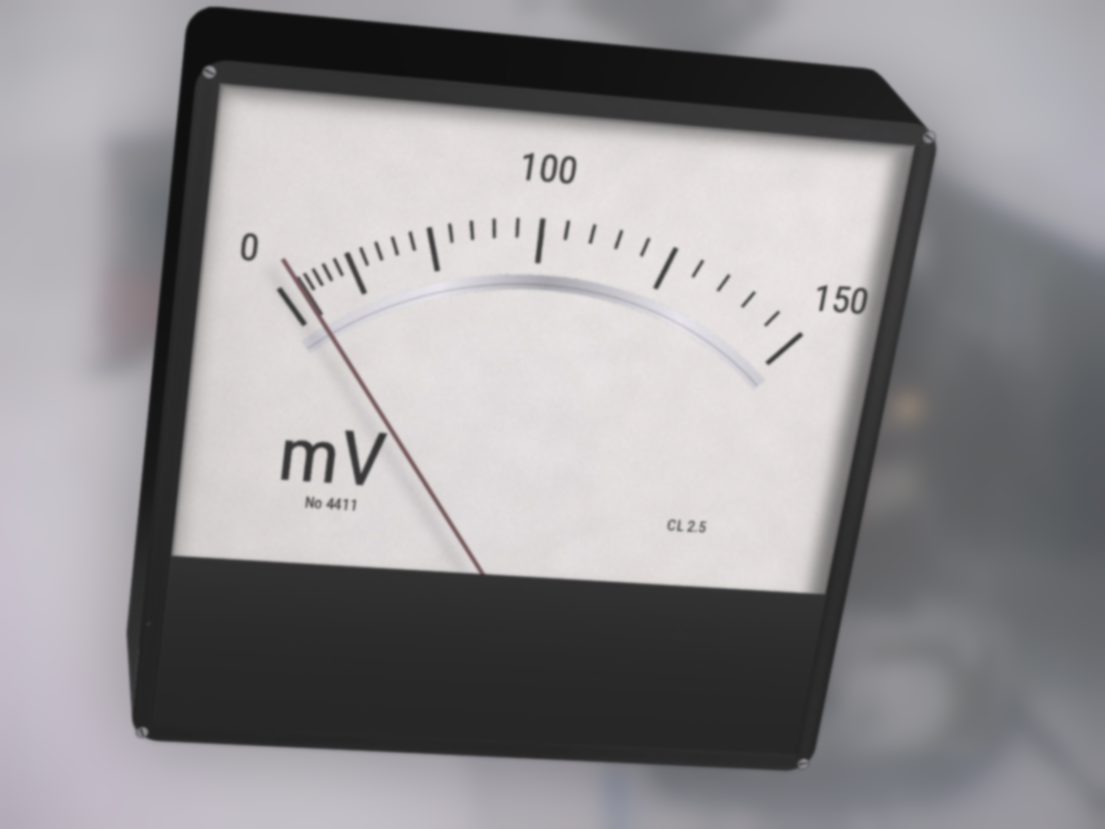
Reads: 25 (mV)
